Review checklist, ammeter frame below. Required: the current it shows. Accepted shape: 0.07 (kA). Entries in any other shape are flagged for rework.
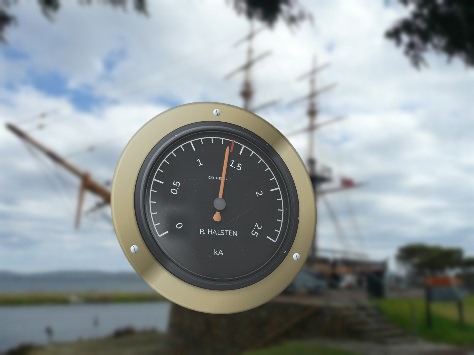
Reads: 1.35 (kA)
